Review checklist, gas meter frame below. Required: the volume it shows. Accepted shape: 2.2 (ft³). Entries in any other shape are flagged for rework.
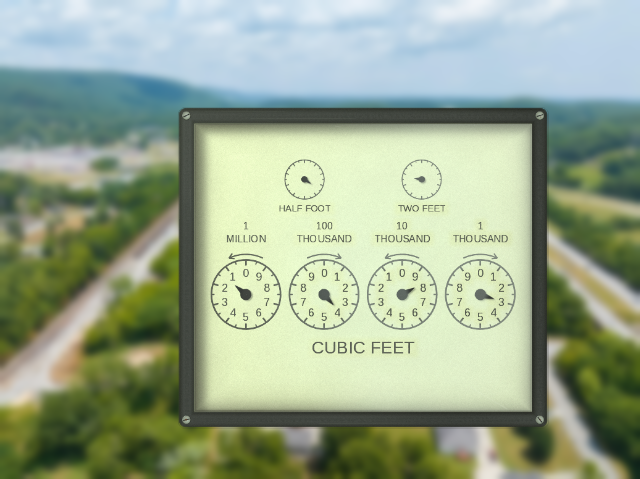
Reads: 138300 (ft³)
